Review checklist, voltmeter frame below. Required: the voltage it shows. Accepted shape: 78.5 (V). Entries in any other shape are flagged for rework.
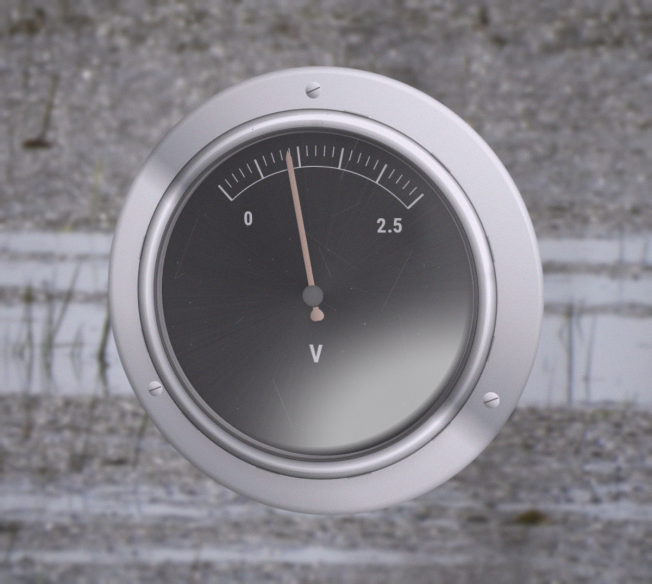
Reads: 0.9 (V)
